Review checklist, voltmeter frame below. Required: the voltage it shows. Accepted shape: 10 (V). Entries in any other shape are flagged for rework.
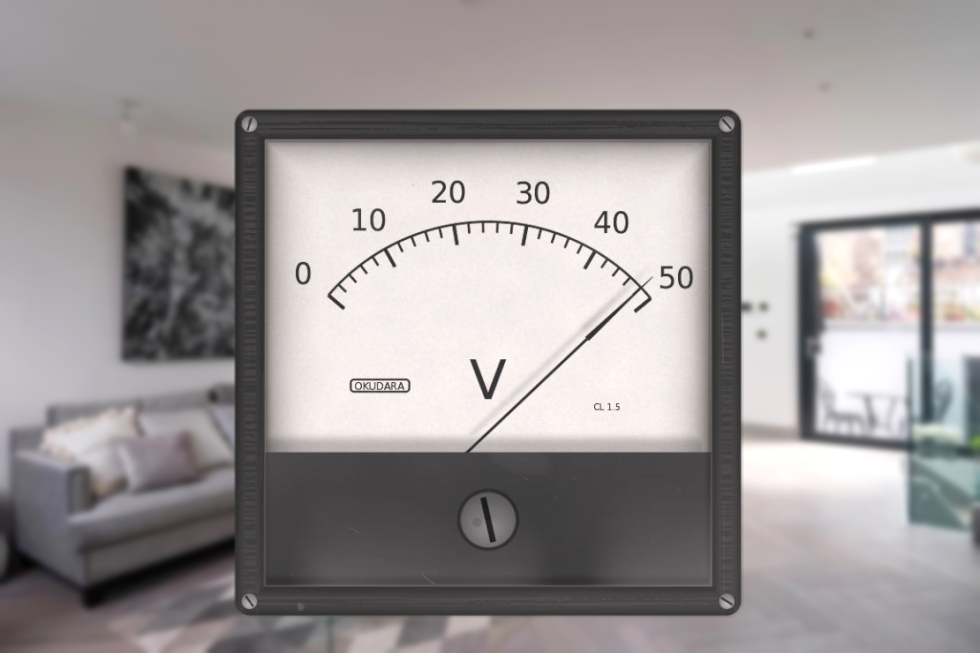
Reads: 48 (V)
